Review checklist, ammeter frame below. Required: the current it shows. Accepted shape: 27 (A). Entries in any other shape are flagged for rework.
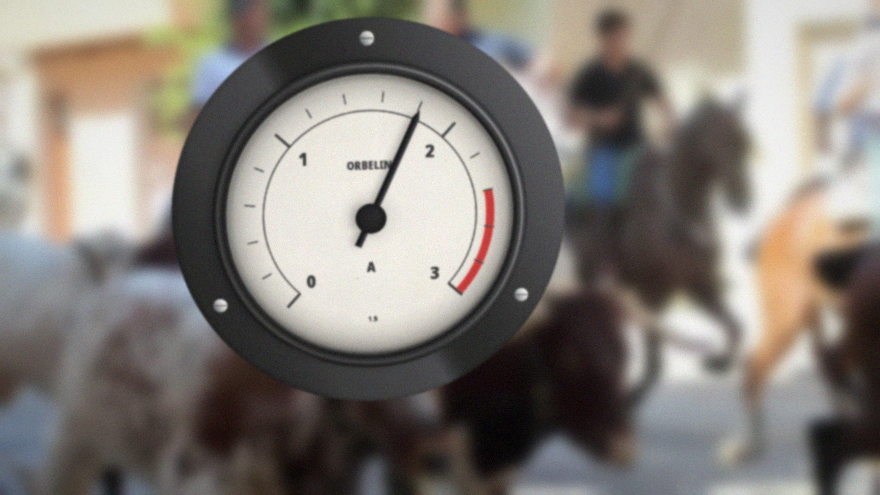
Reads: 1.8 (A)
